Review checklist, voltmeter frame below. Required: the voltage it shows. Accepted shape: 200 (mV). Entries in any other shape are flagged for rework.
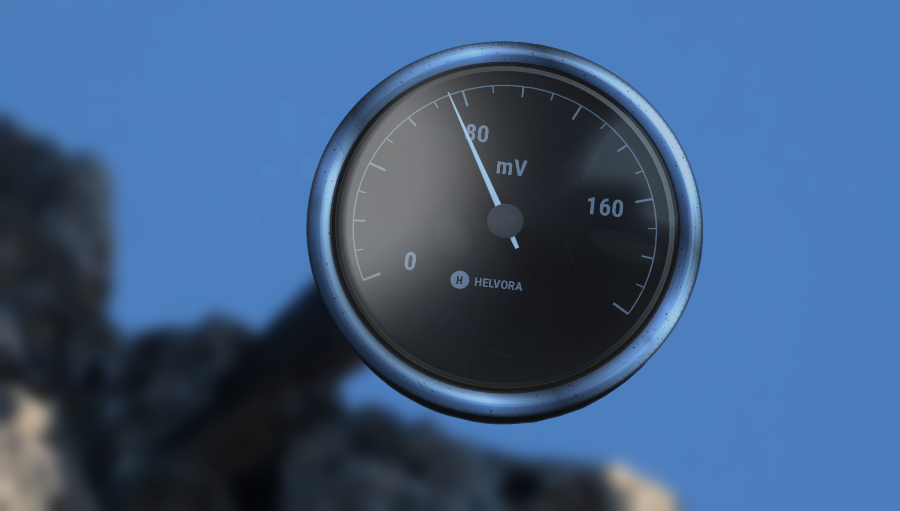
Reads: 75 (mV)
